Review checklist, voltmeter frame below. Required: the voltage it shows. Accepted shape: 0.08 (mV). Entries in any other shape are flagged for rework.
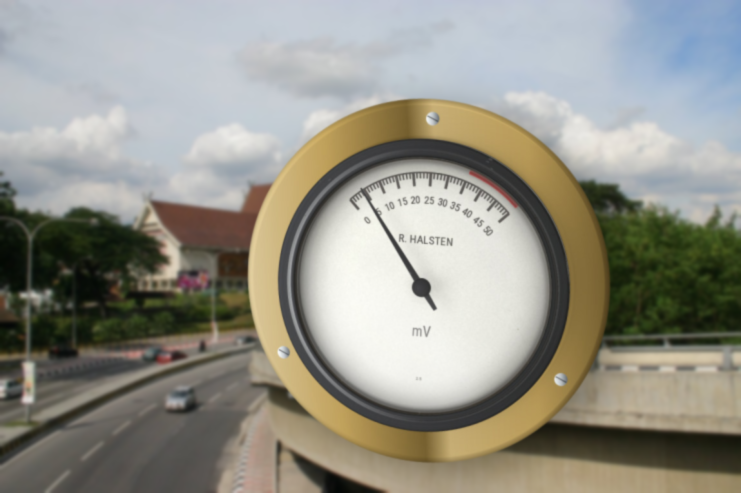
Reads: 5 (mV)
